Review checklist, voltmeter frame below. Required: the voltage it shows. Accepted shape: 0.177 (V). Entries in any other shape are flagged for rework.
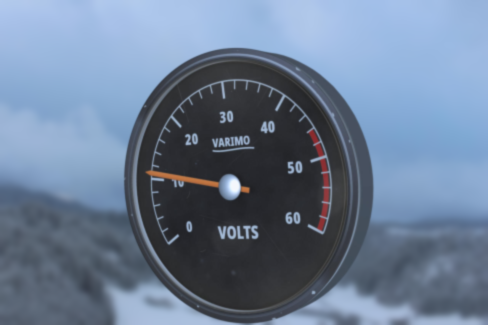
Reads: 11 (V)
